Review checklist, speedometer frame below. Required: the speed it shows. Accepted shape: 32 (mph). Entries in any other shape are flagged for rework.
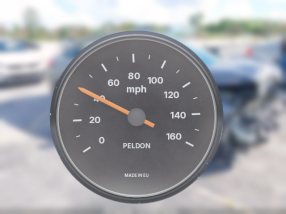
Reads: 40 (mph)
